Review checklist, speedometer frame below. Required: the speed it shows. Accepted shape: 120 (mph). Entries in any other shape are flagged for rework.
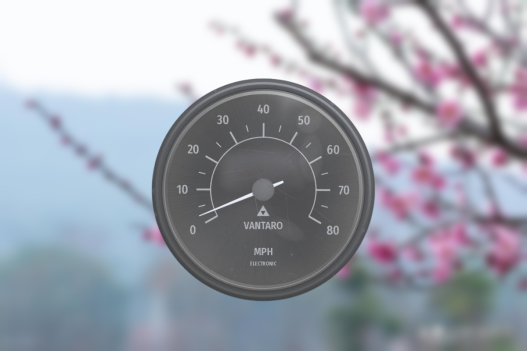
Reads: 2.5 (mph)
